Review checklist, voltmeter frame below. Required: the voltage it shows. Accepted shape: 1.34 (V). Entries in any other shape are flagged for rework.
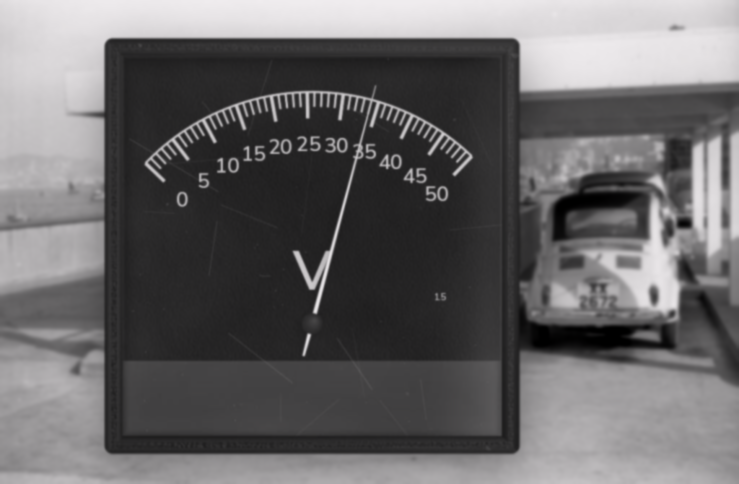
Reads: 34 (V)
